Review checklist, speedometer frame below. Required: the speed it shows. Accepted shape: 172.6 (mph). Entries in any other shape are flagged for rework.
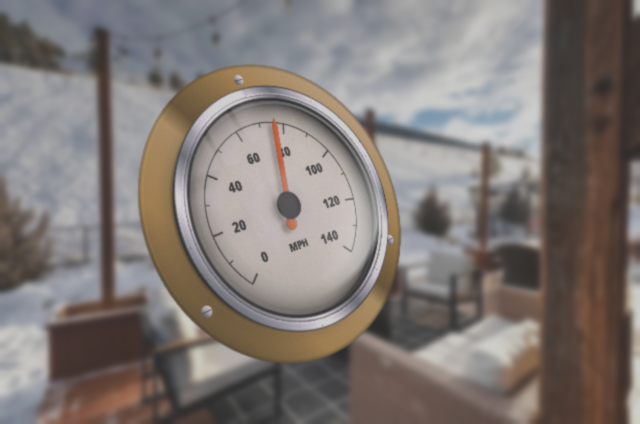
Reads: 75 (mph)
